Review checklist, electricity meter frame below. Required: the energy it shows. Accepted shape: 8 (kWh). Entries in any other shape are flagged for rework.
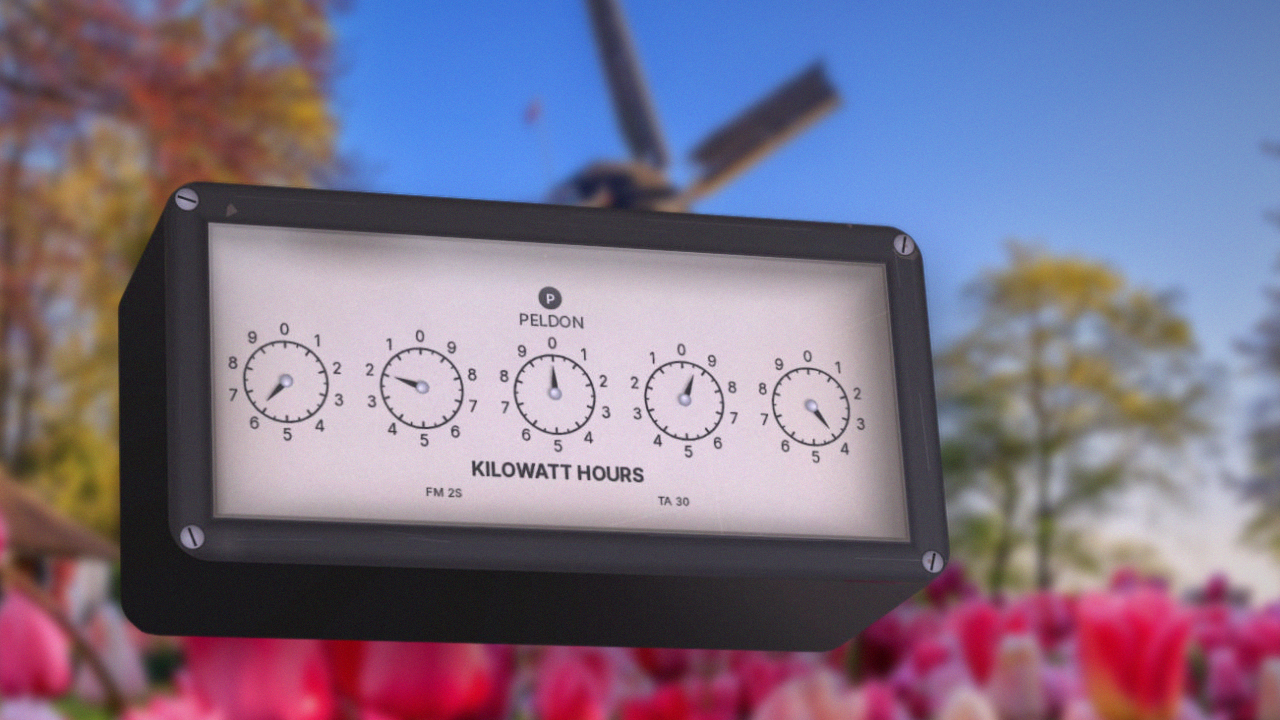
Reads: 61994 (kWh)
